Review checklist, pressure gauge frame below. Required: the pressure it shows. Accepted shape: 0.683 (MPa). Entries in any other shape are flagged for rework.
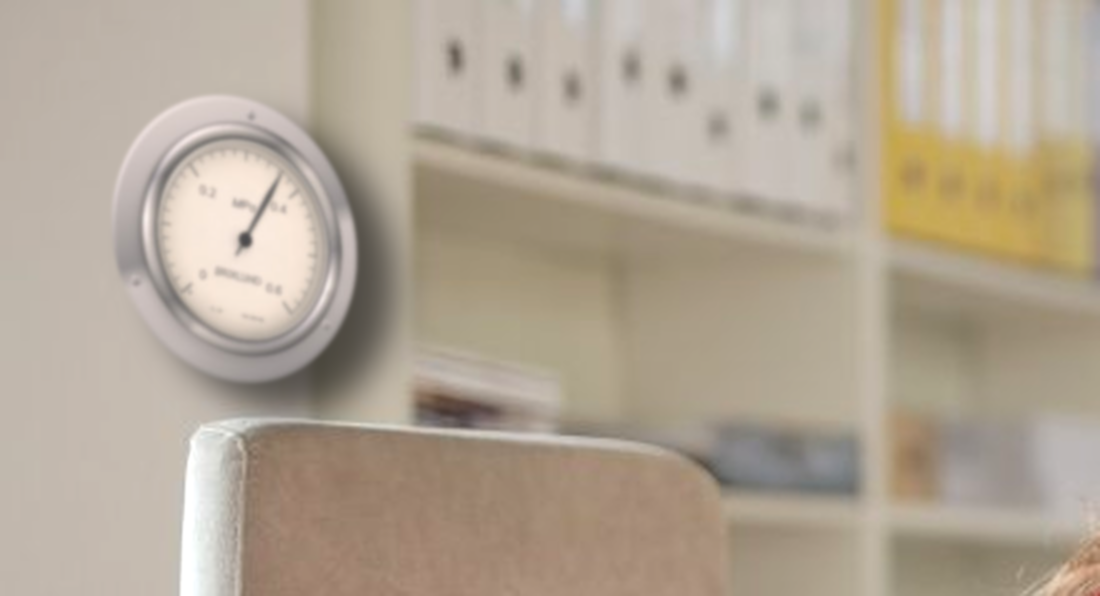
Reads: 0.36 (MPa)
